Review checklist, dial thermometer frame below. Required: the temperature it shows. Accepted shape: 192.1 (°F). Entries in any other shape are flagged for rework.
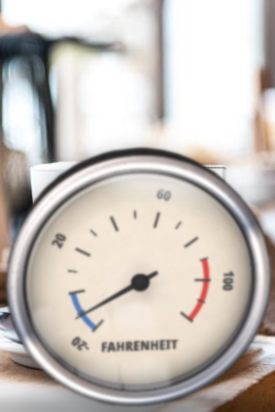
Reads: -10 (°F)
